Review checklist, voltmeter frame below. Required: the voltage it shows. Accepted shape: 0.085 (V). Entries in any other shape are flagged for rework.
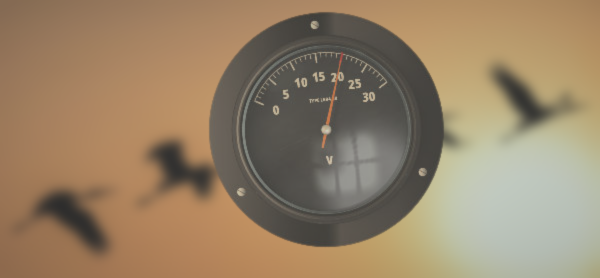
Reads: 20 (V)
